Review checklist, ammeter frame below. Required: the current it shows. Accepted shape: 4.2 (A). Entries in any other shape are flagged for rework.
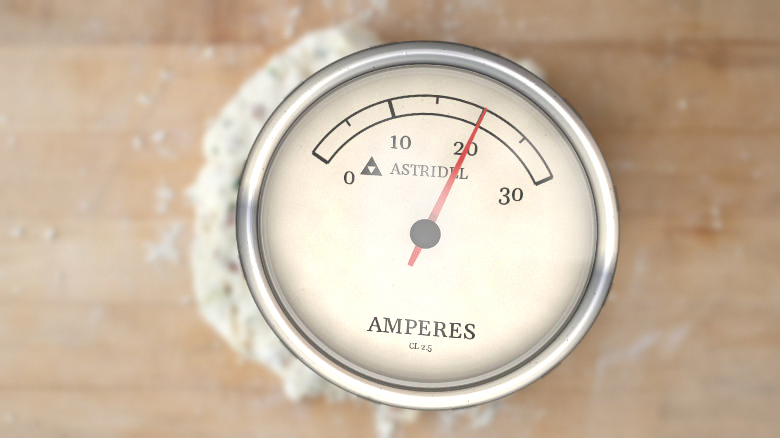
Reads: 20 (A)
